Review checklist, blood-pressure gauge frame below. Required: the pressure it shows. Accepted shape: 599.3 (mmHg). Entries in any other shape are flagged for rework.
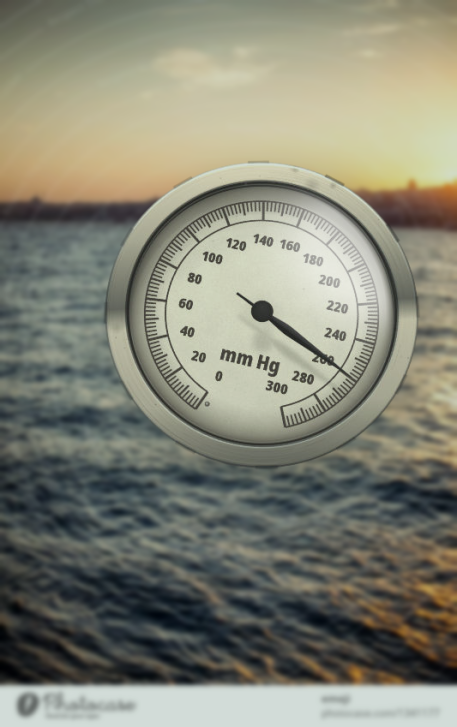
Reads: 260 (mmHg)
